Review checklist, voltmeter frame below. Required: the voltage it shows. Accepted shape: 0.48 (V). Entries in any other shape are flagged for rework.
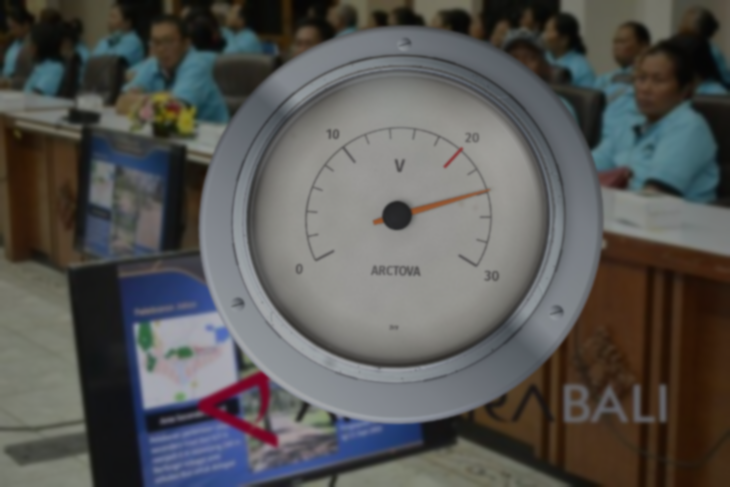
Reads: 24 (V)
